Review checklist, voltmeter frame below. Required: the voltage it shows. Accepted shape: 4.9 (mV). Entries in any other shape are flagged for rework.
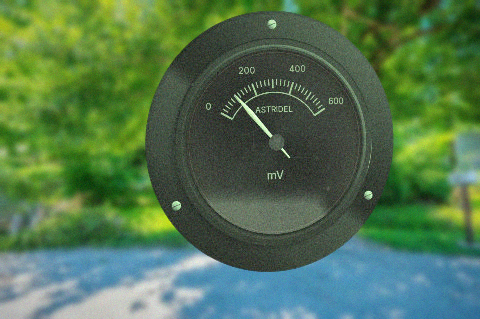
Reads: 100 (mV)
